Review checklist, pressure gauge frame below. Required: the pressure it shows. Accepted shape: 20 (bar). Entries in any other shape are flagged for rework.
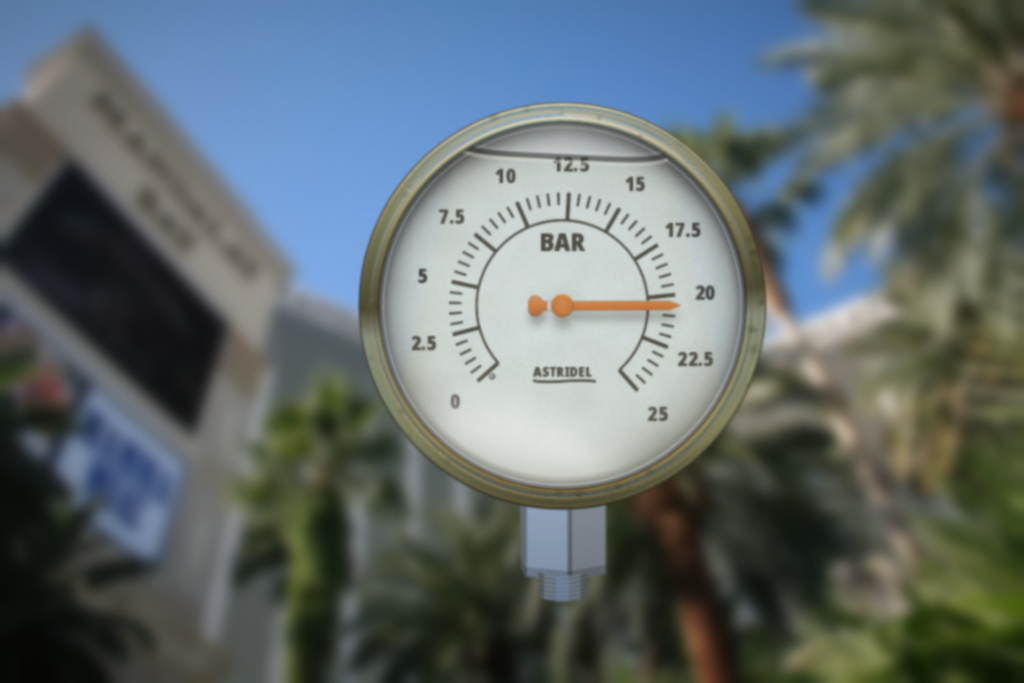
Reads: 20.5 (bar)
